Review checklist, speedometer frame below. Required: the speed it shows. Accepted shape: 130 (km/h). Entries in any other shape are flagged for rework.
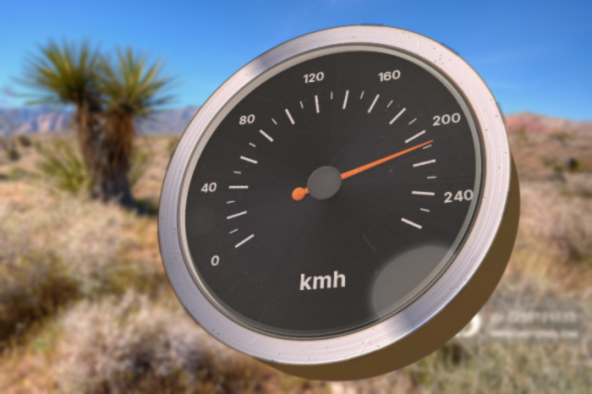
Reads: 210 (km/h)
